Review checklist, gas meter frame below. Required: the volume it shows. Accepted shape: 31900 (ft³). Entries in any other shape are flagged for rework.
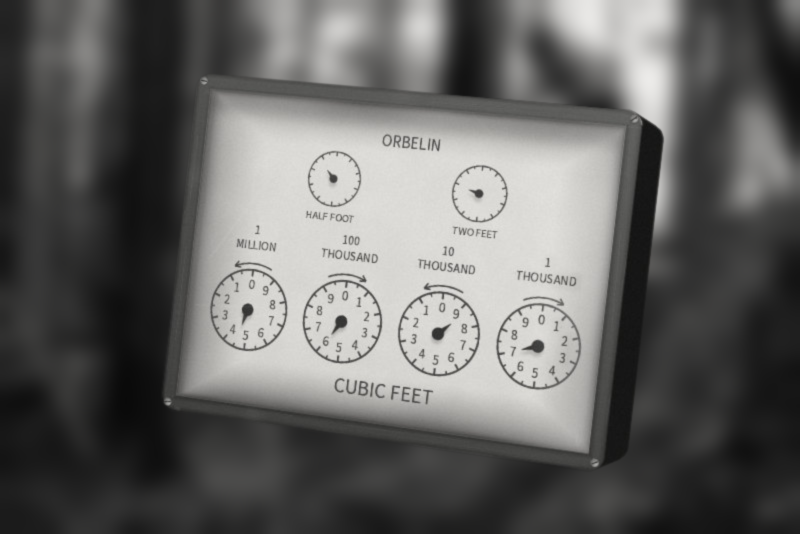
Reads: 458700 (ft³)
